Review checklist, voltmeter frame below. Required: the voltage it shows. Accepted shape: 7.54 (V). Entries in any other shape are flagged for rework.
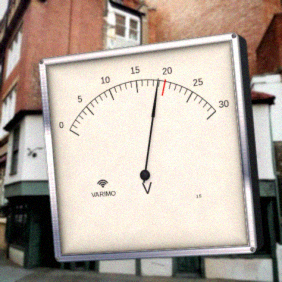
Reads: 19 (V)
